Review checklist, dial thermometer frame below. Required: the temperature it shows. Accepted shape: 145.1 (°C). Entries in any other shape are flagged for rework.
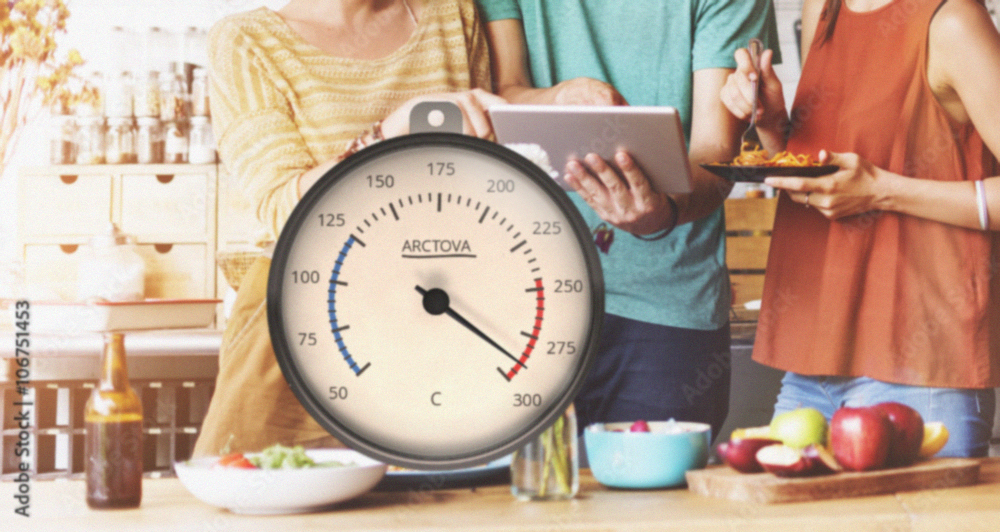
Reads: 290 (°C)
